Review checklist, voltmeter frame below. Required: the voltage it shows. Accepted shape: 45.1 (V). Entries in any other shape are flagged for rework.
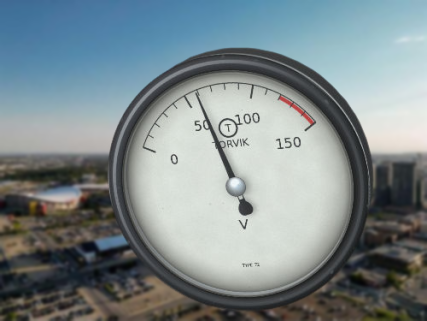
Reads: 60 (V)
